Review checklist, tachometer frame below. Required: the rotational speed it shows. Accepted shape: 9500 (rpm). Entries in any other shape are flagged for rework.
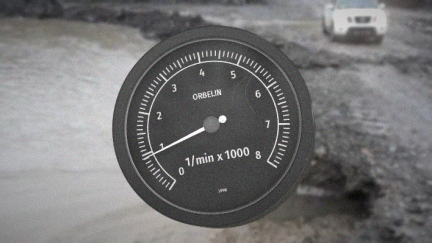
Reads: 900 (rpm)
